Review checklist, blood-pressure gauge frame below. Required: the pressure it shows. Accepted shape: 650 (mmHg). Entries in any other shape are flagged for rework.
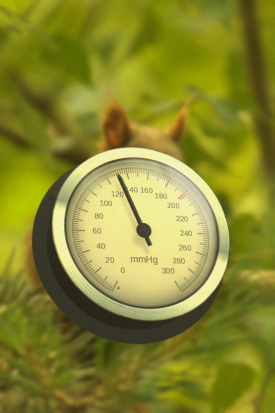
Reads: 130 (mmHg)
